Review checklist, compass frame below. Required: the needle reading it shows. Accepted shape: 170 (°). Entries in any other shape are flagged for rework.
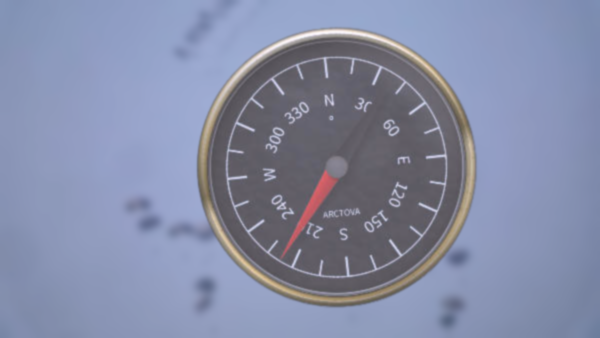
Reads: 217.5 (°)
